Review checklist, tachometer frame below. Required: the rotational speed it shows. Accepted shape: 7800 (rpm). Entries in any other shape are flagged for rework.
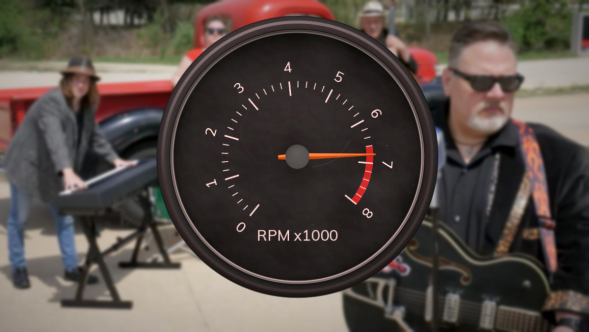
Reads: 6800 (rpm)
